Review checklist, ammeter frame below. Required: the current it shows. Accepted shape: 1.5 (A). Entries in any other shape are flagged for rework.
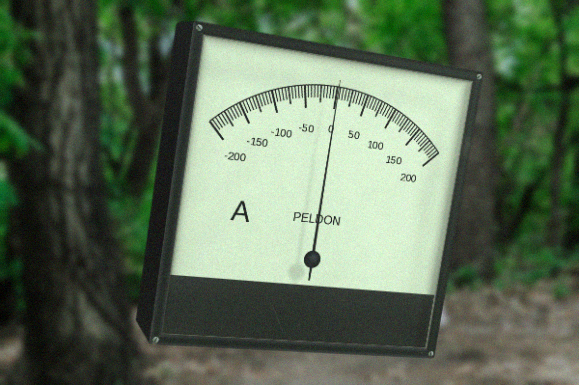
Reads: 0 (A)
